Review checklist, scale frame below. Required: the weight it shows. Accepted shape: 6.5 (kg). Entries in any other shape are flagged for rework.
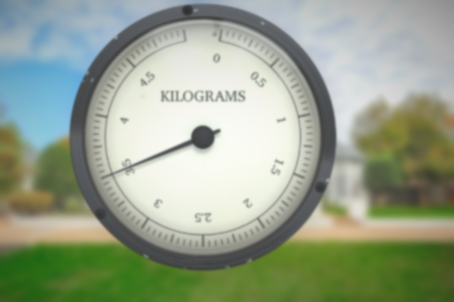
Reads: 3.5 (kg)
